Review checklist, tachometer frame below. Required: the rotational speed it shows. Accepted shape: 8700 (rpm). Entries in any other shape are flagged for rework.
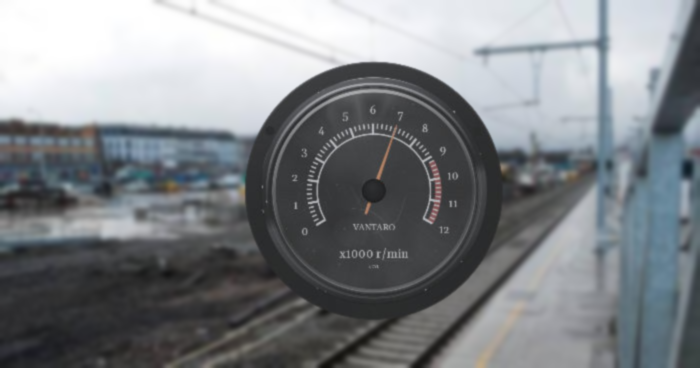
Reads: 7000 (rpm)
